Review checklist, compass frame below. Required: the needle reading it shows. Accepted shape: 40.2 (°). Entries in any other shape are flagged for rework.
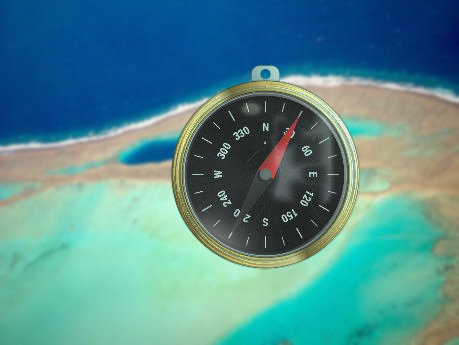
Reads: 30 (°)
